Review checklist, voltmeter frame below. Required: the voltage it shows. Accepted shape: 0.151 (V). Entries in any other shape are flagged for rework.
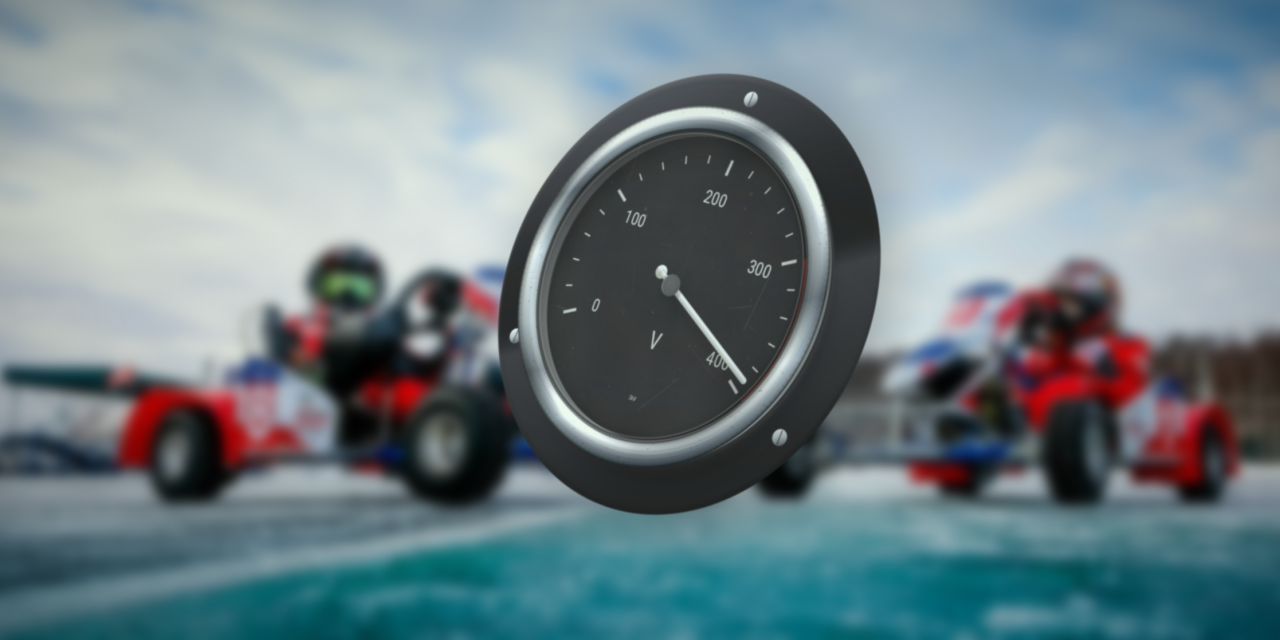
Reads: 390 (V)
